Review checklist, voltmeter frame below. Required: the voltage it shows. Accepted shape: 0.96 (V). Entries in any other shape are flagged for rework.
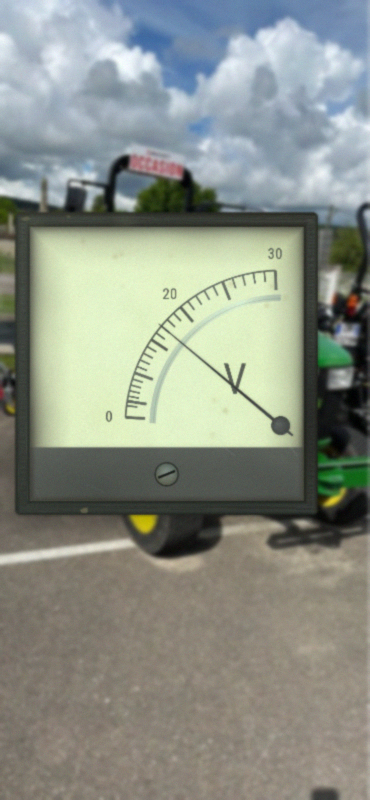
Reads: 17 (V)
